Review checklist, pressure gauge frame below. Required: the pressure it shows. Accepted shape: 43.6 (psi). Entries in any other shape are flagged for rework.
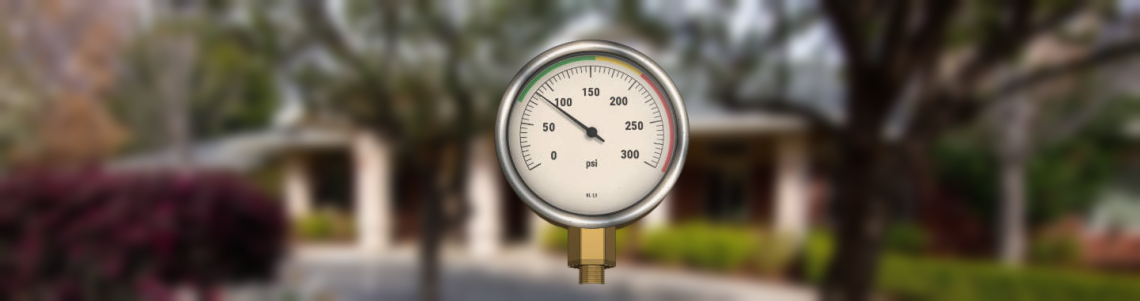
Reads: 85 (psi)
